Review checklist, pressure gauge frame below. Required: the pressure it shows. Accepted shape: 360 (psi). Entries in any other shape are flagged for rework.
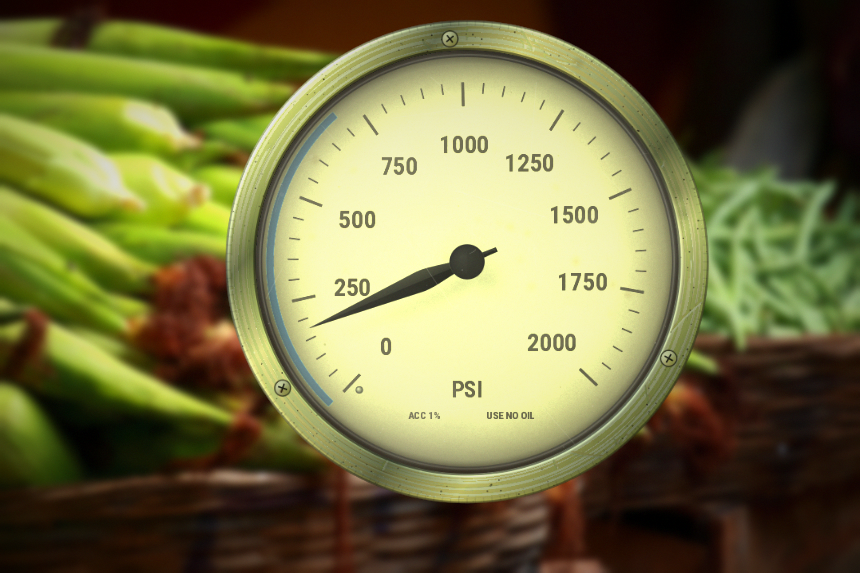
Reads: 175 (psi)
